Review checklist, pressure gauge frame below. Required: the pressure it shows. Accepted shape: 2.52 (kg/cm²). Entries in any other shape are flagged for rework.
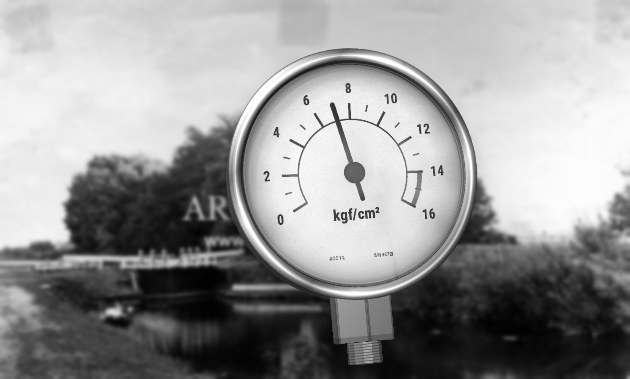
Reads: 7 (kg/cm²)
